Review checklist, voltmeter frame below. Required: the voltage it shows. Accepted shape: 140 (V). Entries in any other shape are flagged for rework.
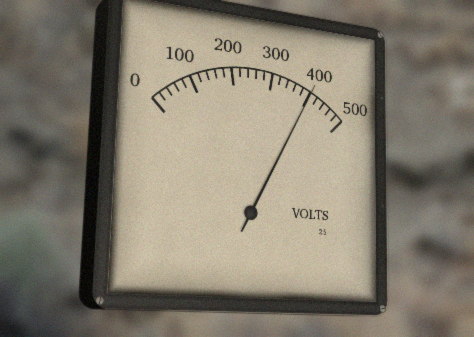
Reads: 400 (V)
